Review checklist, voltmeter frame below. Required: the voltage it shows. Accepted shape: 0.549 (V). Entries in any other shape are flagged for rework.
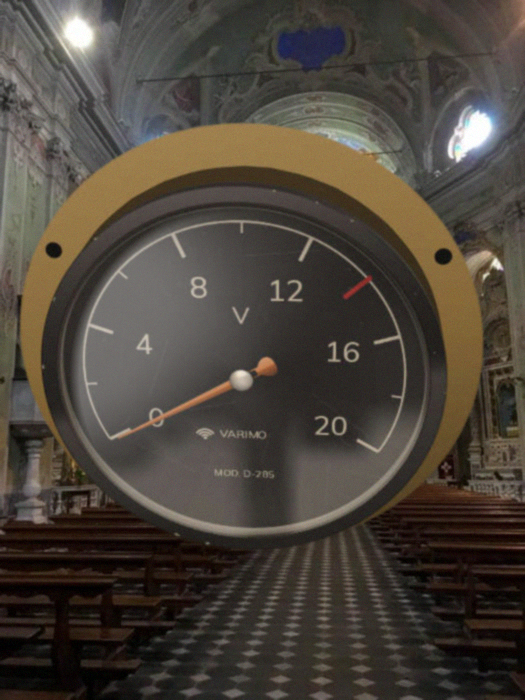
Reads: 0 (V)
